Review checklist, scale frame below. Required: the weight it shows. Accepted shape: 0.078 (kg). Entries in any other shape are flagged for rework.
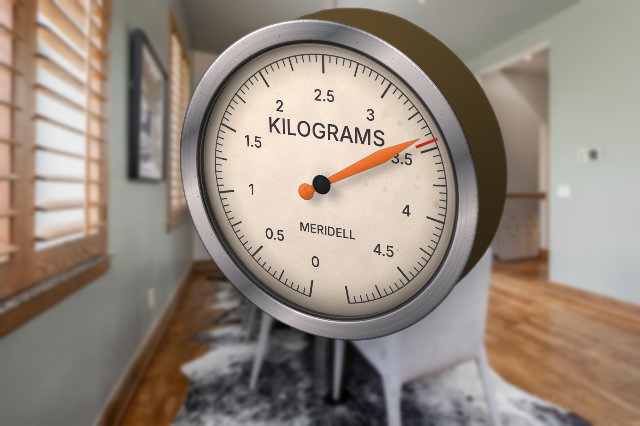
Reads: 3.4 (kg)
